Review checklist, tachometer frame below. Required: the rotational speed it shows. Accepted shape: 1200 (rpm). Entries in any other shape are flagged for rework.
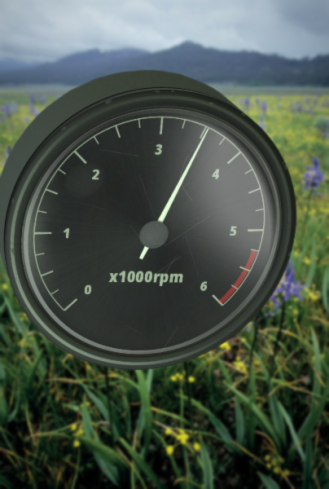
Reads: 3500 (rpm)
